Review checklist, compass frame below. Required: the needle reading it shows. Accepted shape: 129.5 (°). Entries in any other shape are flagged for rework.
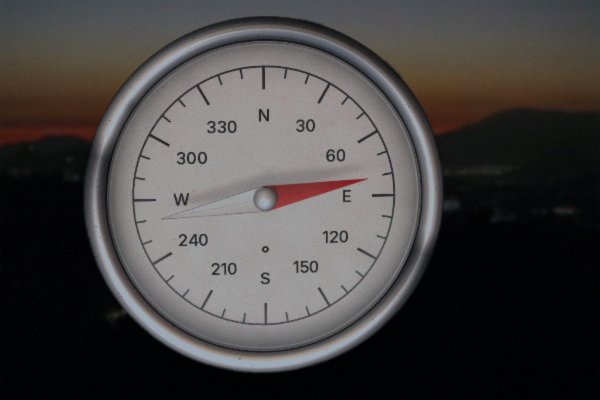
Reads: 80 (°)
